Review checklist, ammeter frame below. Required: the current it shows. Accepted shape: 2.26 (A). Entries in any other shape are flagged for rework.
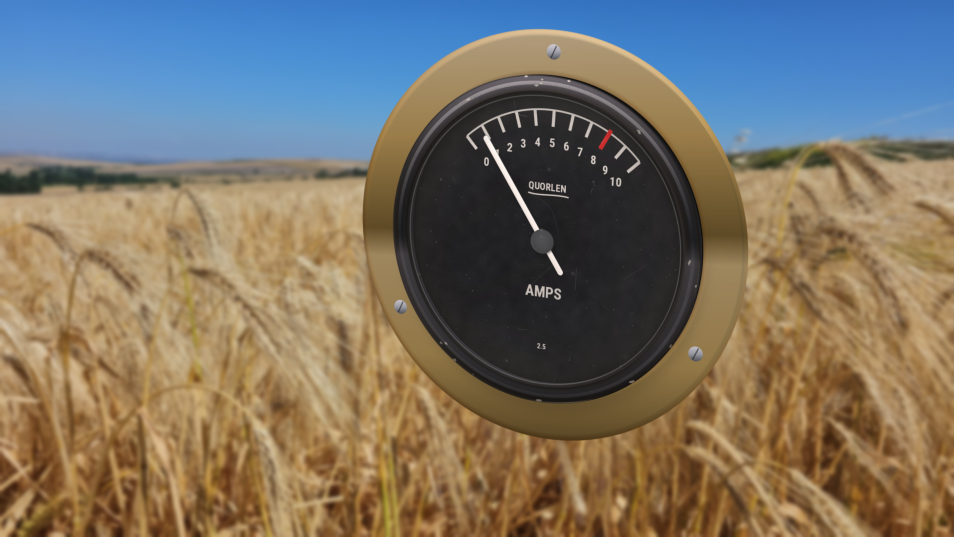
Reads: 1 (A)
